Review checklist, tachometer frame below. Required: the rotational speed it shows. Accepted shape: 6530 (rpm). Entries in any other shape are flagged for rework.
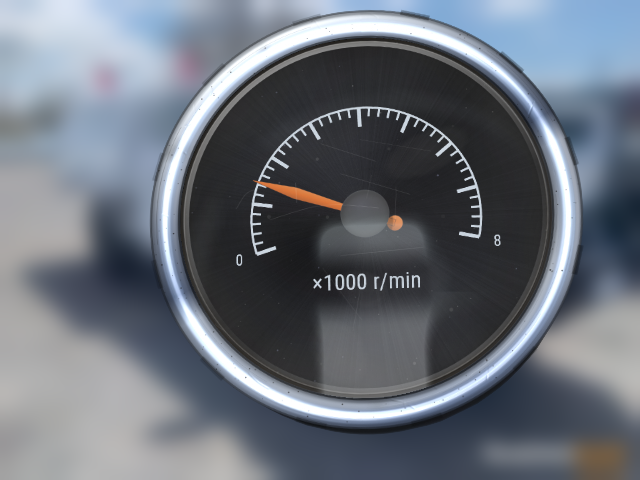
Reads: 1400 (rpm)
